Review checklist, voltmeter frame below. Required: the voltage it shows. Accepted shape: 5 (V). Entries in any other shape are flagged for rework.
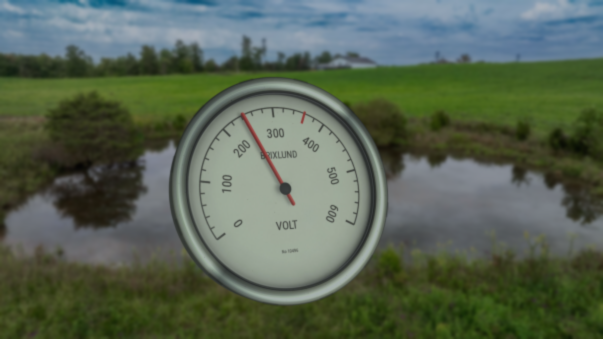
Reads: 240 (V)
